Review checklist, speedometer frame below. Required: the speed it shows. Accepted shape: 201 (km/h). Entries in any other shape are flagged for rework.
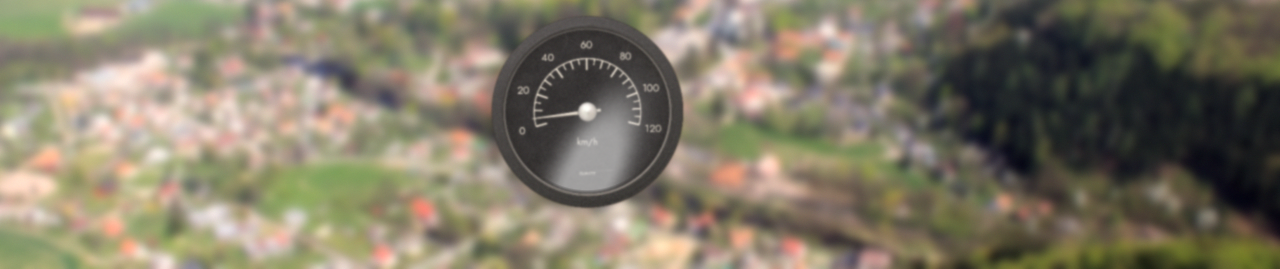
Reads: 5 (km/h)
